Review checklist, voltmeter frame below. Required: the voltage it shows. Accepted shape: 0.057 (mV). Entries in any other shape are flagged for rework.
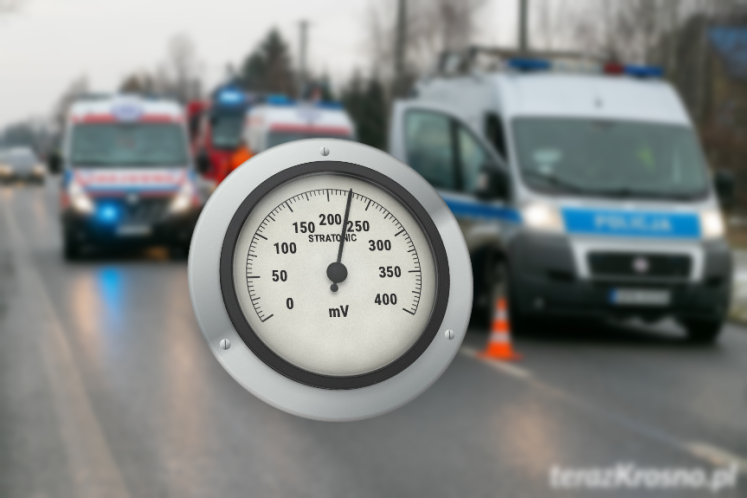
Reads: 225 (mV)
